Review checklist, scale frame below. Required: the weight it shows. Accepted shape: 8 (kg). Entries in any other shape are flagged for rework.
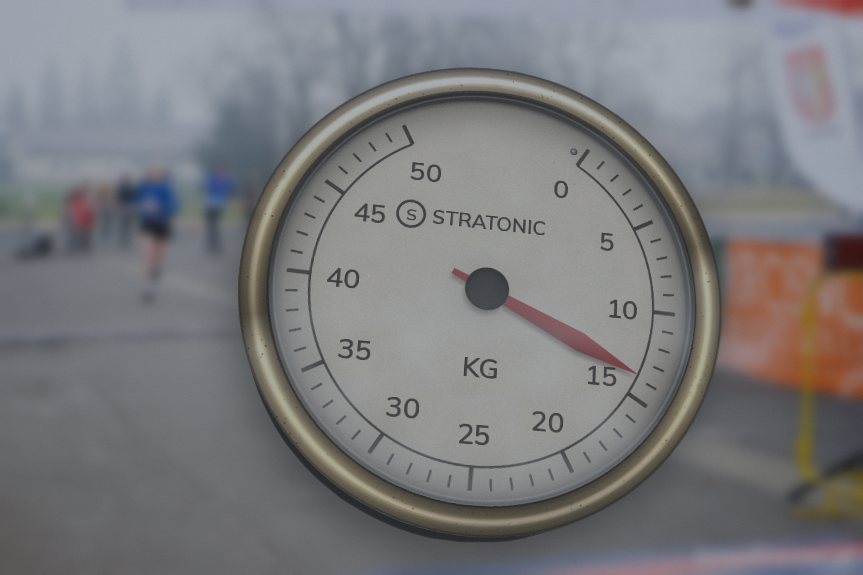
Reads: 14 (kg)
